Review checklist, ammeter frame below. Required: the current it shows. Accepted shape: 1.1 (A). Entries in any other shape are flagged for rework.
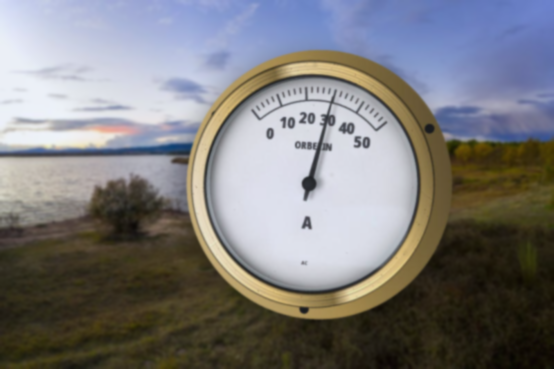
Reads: 30 (A)
